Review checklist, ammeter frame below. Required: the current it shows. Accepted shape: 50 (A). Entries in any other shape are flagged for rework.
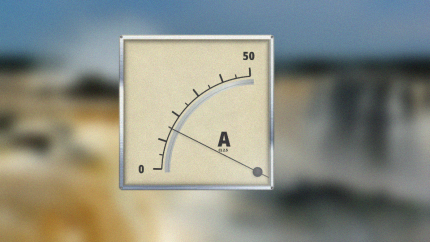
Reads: 15 (A)
